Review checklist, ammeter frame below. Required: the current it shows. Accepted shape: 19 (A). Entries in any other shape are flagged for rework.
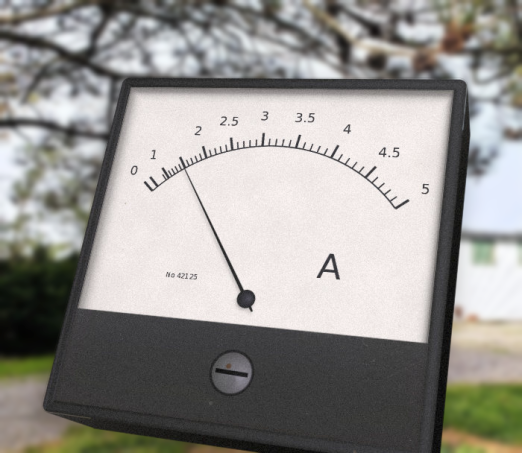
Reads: 1.5 (A)
